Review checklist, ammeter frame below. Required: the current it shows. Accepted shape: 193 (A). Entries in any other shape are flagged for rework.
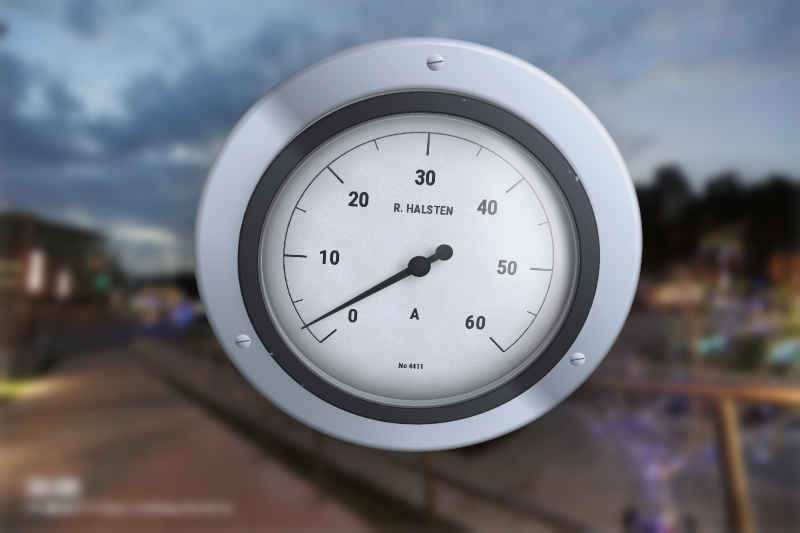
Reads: 2.5 (A)
